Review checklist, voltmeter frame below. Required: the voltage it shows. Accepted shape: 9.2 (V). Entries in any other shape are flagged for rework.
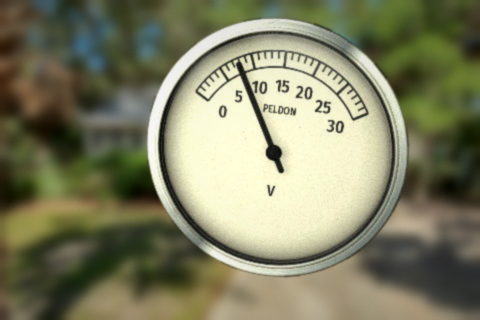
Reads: 8 (V)
